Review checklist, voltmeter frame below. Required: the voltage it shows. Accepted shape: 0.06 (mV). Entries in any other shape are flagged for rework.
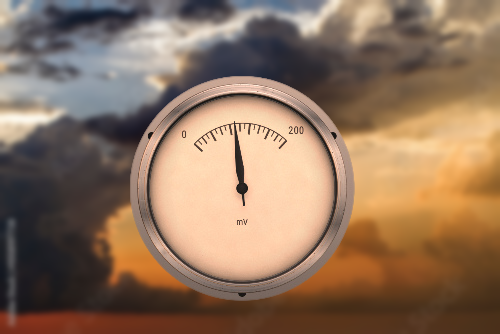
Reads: 90 (mV)
